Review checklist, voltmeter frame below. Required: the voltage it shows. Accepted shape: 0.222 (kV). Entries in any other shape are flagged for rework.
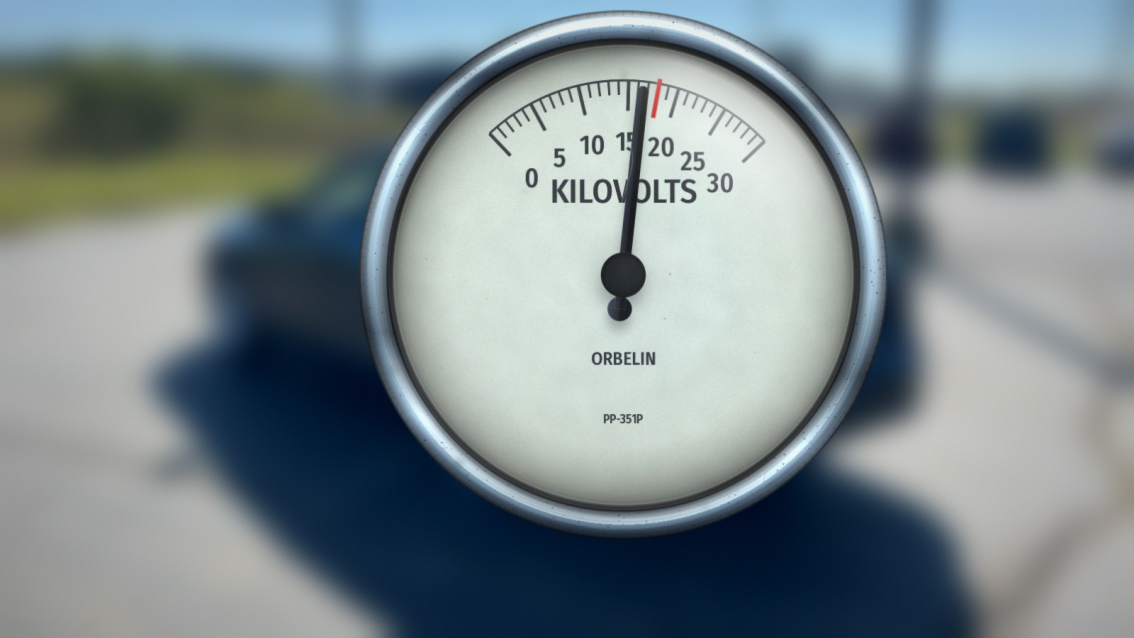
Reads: 16.5 (kV)
